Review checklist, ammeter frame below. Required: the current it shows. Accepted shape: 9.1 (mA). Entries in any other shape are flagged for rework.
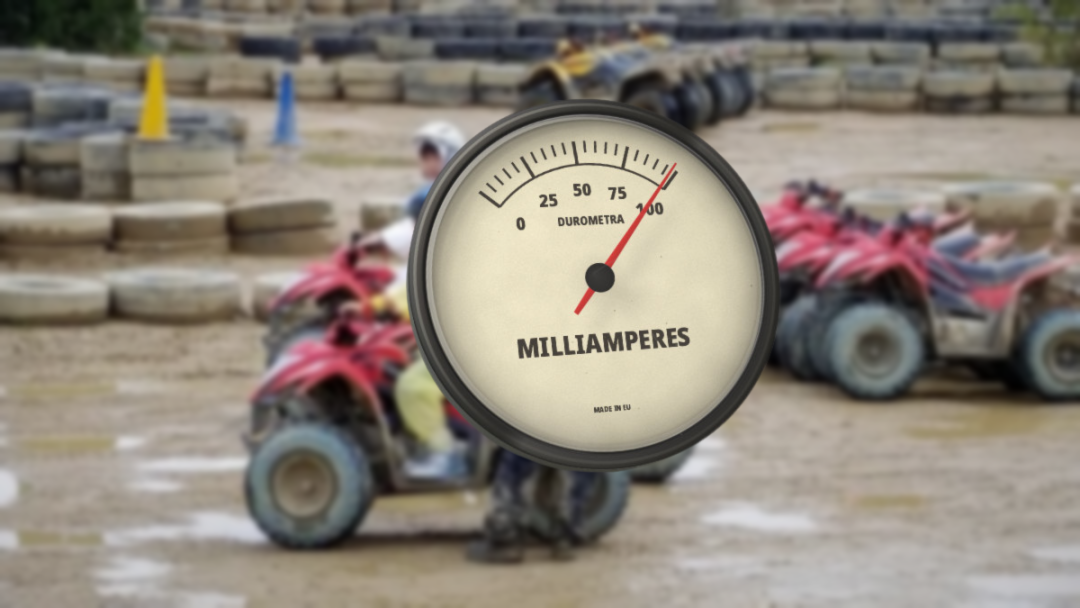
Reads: 97.5 (mA)
